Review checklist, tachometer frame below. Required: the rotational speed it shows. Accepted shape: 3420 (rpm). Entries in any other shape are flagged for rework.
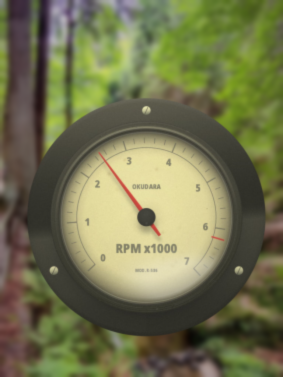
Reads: 2500 (rpm)
